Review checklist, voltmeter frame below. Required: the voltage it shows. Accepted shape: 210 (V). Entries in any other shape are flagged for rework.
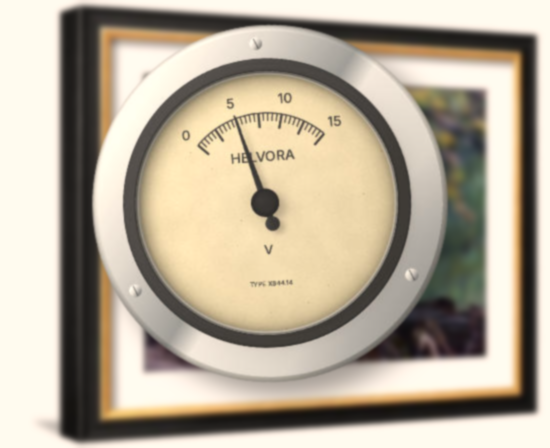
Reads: 5 (V)
